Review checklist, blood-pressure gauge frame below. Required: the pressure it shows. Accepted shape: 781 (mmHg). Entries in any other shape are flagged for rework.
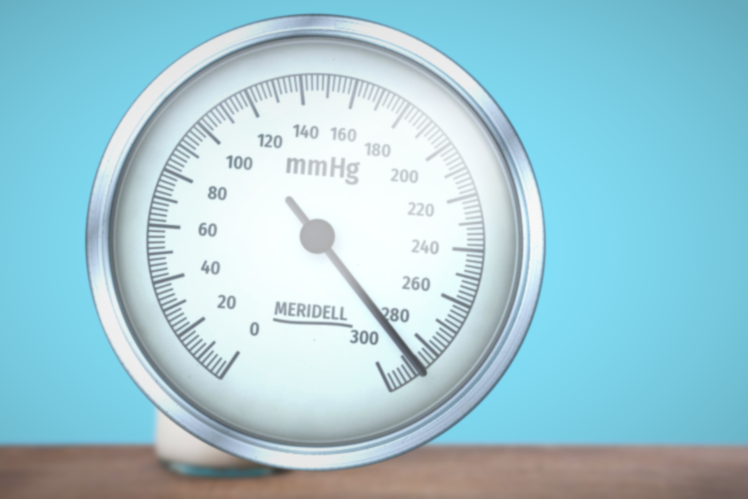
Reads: 288 (mmHg)
